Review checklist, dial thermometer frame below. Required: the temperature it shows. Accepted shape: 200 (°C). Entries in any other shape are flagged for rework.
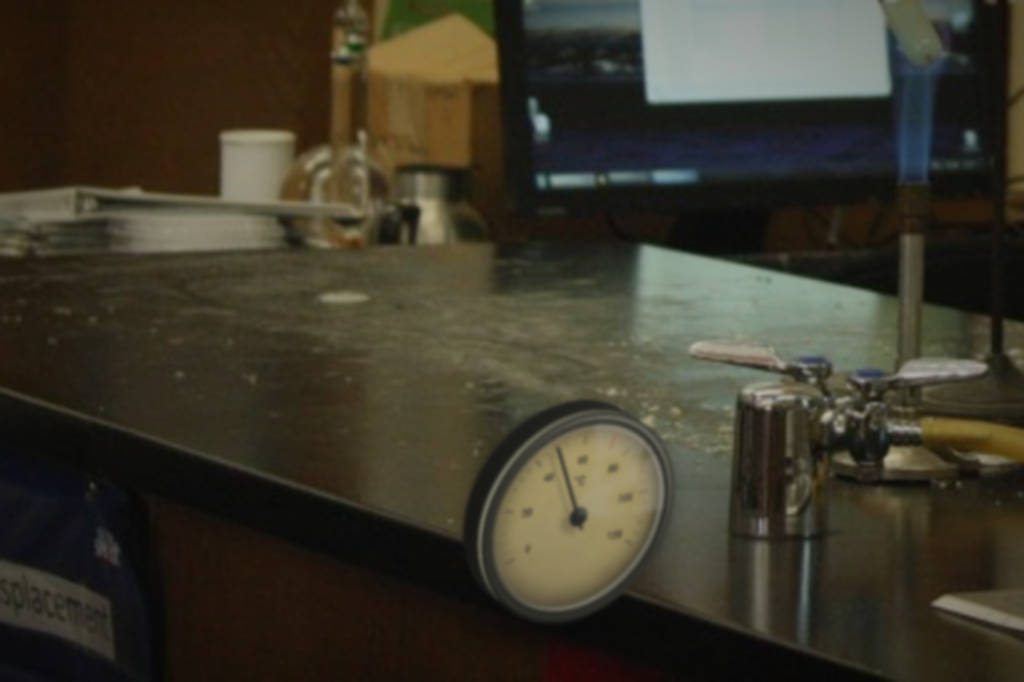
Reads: 48 (°C)
